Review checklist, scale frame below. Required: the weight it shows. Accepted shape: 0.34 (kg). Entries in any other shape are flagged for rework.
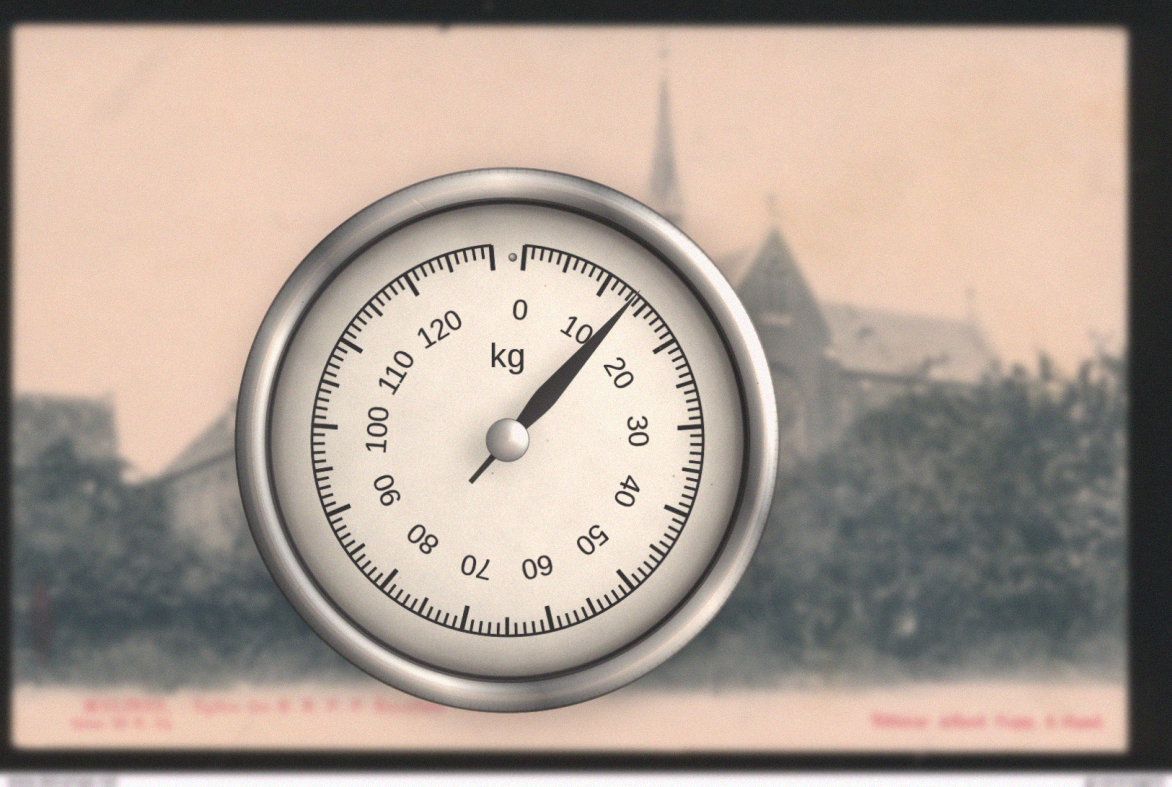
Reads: 13.5 (kg)
